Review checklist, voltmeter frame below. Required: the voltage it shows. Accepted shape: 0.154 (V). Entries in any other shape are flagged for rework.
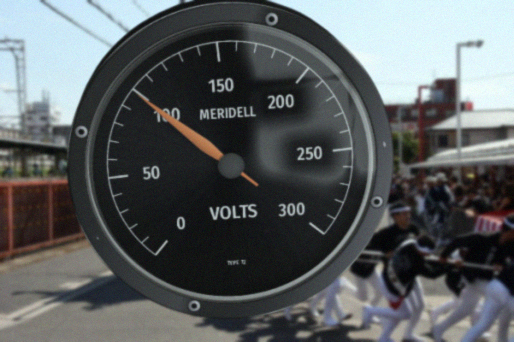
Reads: 100 (V)
